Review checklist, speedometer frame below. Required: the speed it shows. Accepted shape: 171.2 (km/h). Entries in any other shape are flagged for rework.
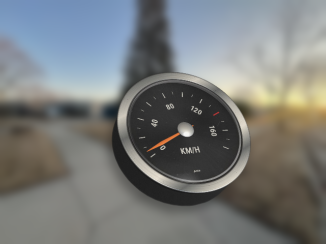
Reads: 5 (km/h)
